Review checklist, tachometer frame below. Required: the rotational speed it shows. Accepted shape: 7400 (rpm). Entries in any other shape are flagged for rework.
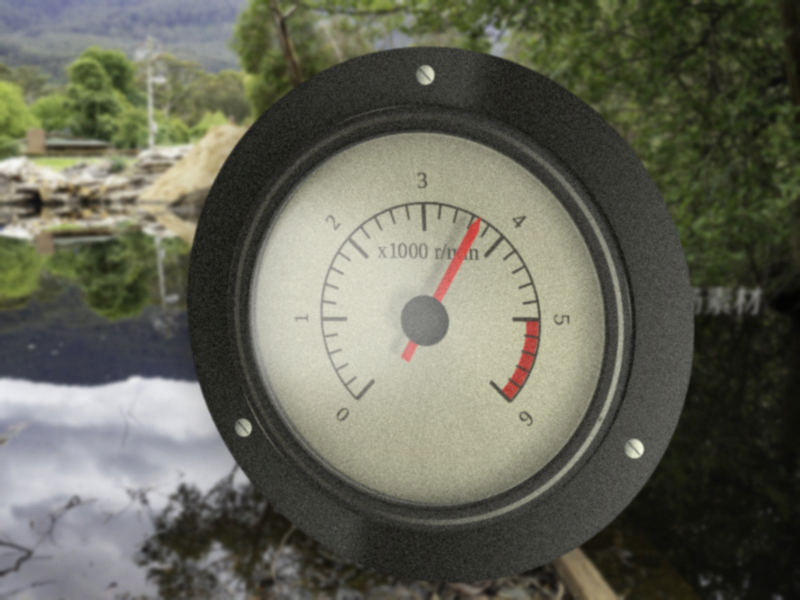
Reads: 3700 (rpm)
